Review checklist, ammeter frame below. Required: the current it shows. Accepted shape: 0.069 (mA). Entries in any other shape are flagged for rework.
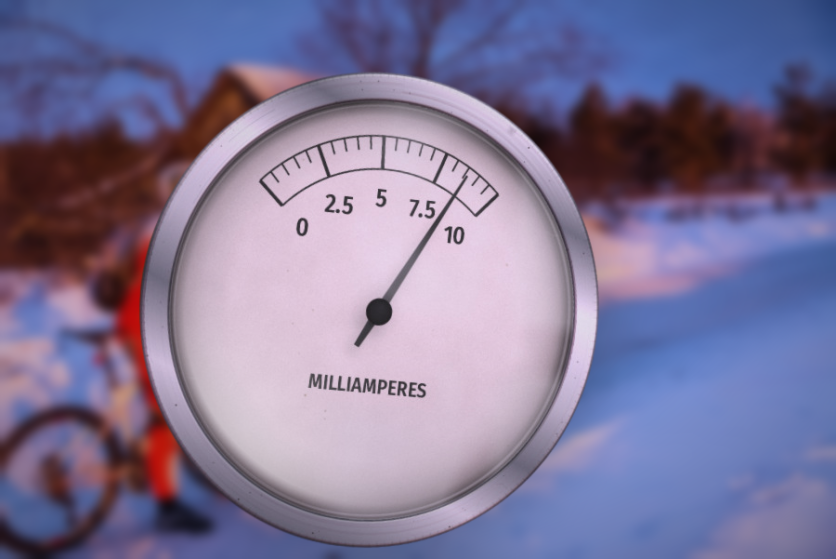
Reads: 8.5 (mA)
